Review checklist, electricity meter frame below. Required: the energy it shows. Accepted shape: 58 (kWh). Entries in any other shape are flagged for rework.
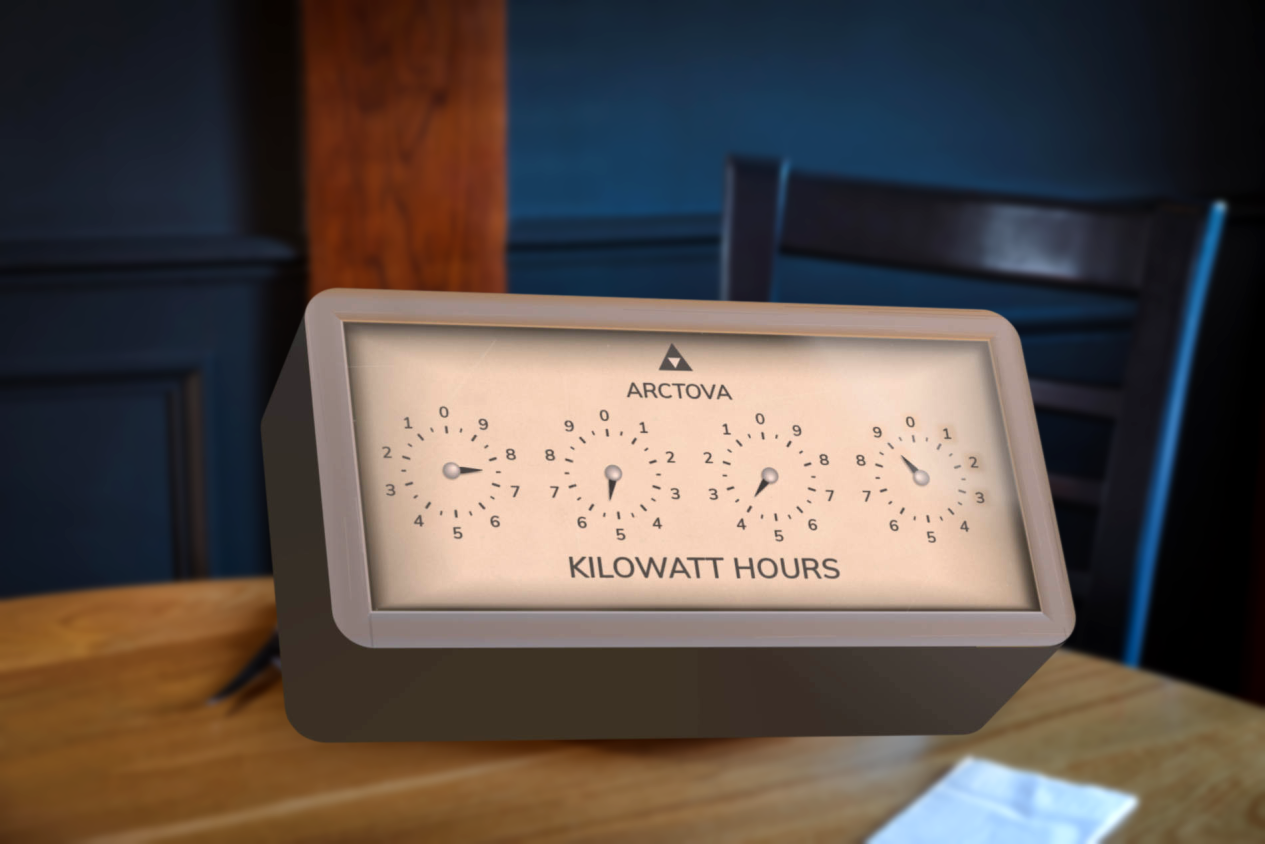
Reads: 7539 (kWh)
